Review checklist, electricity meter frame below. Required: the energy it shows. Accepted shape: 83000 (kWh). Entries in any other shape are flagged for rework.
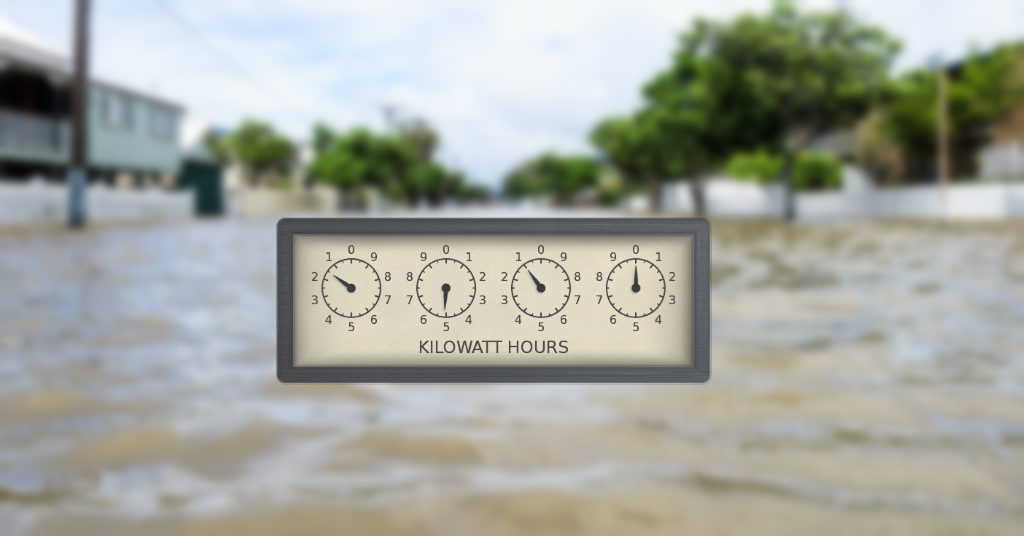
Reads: 1510 (kWh)
